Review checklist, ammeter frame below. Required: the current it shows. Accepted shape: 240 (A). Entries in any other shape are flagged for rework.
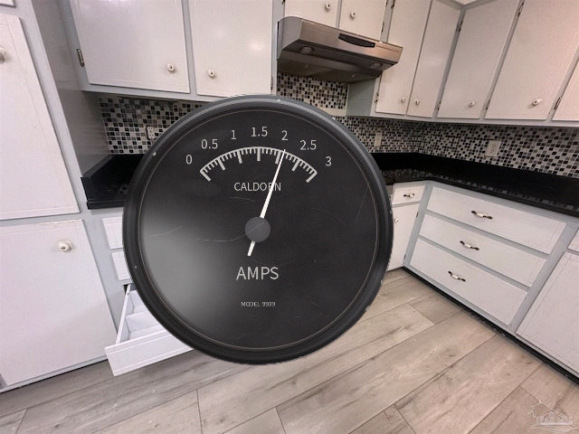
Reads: 2.1 (A)
